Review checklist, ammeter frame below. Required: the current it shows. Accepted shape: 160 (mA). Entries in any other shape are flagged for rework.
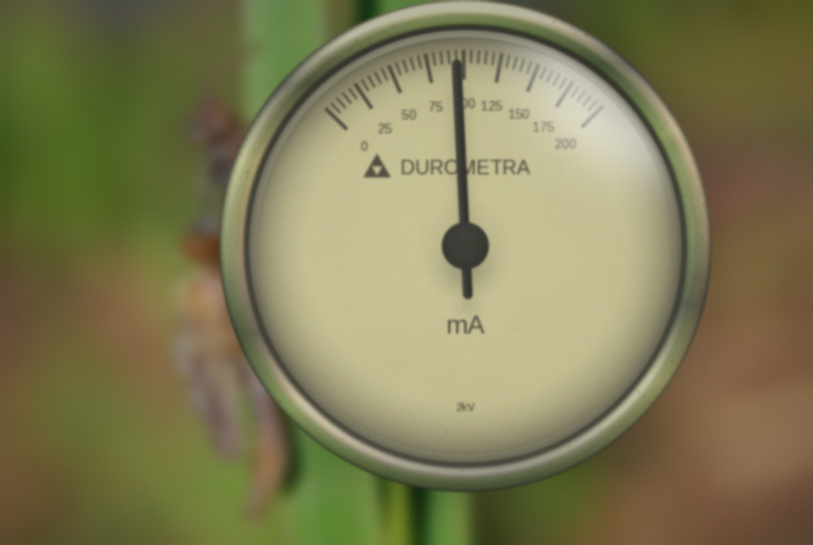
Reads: 95 (mA)
